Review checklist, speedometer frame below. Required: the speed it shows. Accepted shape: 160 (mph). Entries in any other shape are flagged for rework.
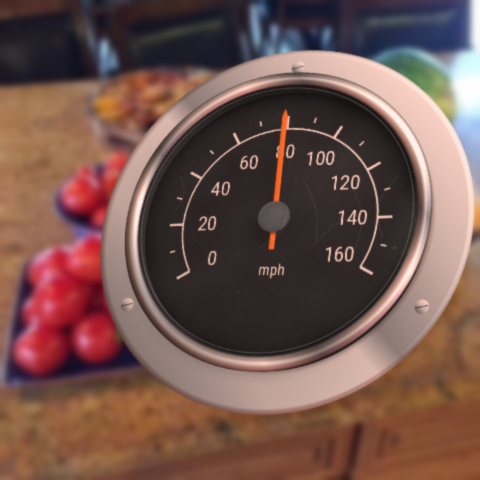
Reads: 80 (mph)
